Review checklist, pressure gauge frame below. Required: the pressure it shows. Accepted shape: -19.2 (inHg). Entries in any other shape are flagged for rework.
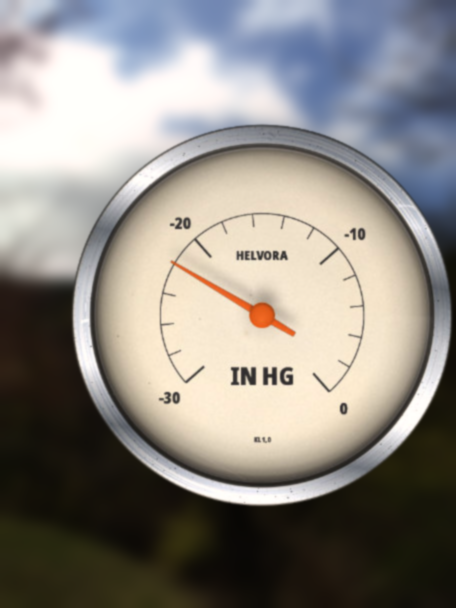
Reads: -22 (inHg)
